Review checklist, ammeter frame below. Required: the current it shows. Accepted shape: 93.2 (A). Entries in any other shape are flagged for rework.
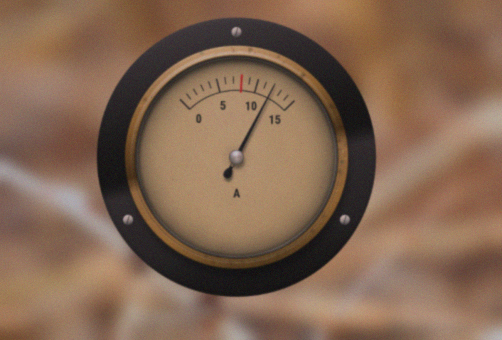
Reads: 12 (A)
